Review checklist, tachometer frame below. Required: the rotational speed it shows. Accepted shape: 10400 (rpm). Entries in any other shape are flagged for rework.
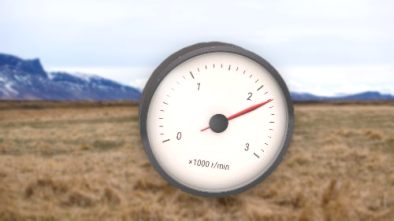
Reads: 2200 (rpm)
